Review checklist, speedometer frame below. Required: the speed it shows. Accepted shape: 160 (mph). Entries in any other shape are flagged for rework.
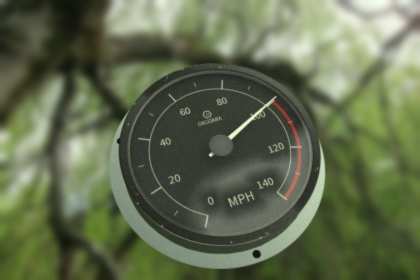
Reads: 100 (mph)
